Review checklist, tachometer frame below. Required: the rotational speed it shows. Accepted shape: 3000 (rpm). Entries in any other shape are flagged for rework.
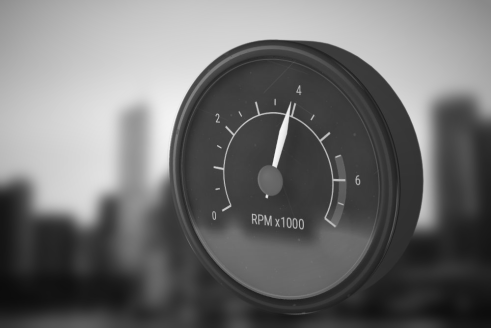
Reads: 4000 (rpm)
